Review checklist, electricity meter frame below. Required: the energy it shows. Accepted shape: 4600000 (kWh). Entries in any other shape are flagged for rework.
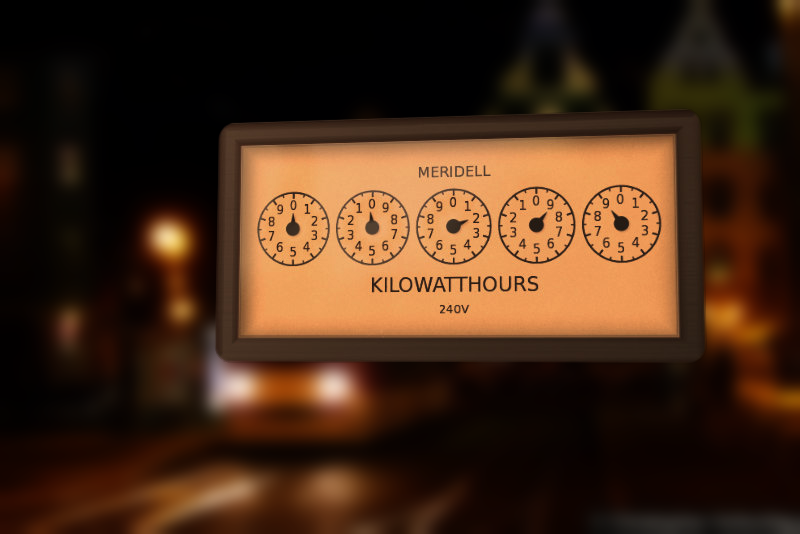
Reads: 189 (kWh)
